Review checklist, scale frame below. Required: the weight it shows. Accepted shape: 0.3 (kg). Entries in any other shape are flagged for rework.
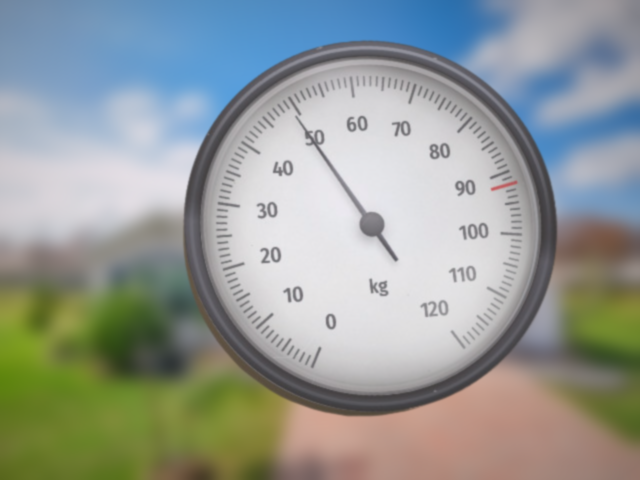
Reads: 49 (kg)
